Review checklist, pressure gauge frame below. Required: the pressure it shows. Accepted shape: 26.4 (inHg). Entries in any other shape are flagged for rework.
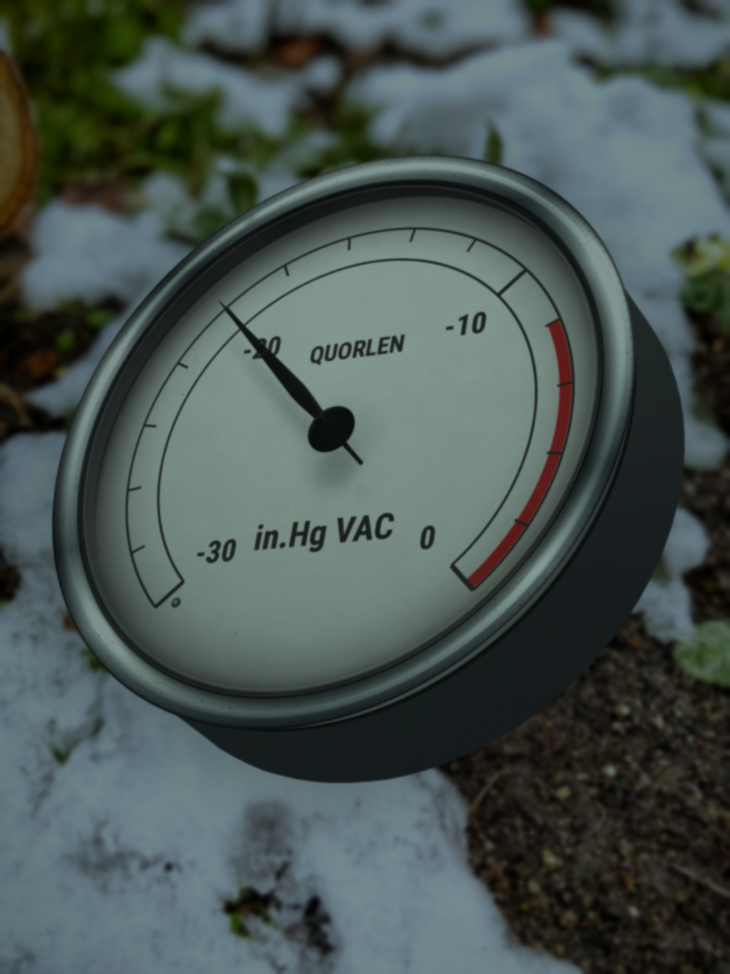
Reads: -20 (inHg)
